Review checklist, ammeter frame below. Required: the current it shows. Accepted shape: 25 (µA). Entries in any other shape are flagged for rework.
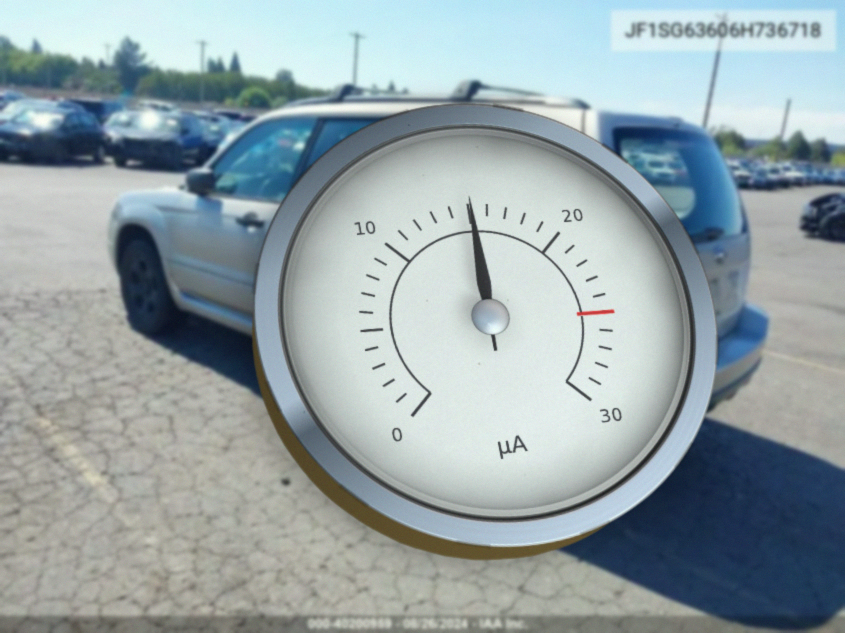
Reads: 15 (µA)
